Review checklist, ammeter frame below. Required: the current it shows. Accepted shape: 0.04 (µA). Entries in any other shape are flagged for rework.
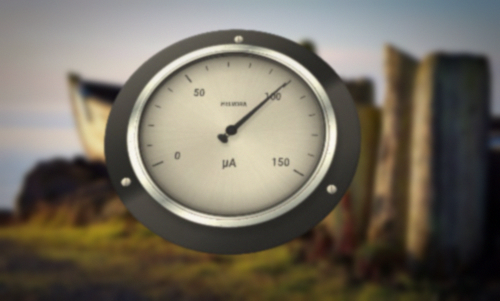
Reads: 100 (µA)
